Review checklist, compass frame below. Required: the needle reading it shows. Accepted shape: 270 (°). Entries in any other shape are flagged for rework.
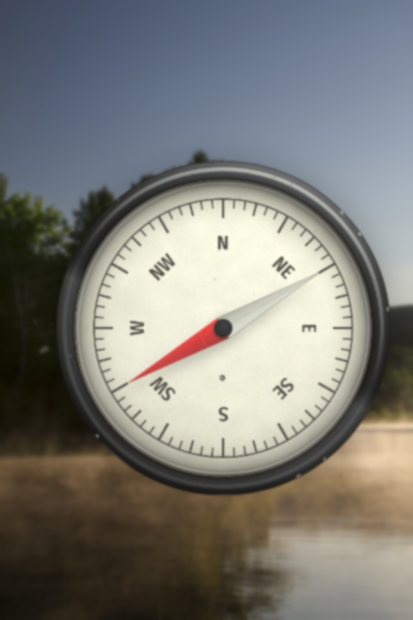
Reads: 240 (°)
